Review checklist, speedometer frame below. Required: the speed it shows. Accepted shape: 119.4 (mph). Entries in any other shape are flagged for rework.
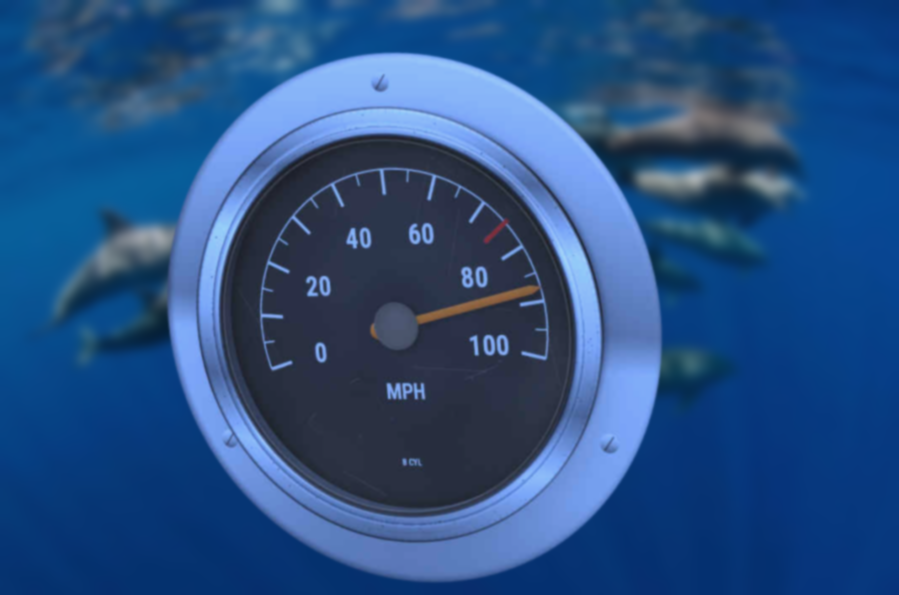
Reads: 87.5 (mph)
